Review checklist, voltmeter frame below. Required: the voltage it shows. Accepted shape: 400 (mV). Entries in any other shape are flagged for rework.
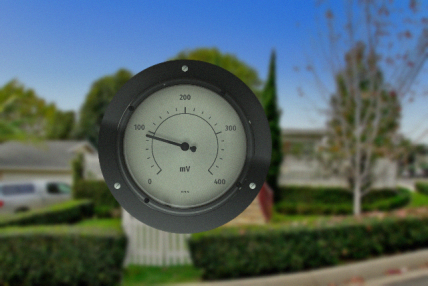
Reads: 90 (mV)
